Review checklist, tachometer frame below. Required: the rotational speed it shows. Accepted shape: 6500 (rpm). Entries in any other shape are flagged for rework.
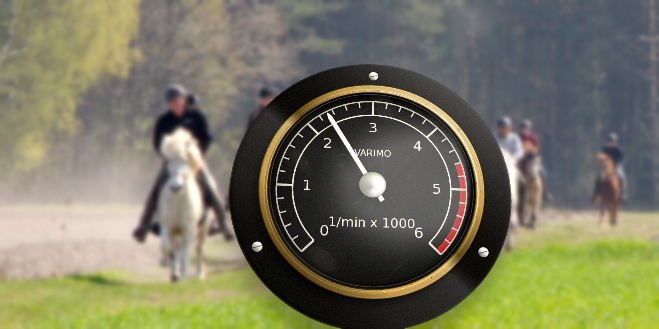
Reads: 2300 (rpm)
